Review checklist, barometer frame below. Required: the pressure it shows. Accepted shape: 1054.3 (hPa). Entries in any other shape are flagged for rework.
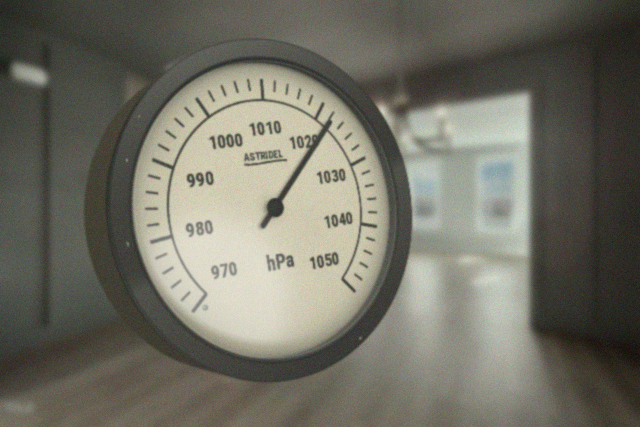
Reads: 1022 (hPa)
